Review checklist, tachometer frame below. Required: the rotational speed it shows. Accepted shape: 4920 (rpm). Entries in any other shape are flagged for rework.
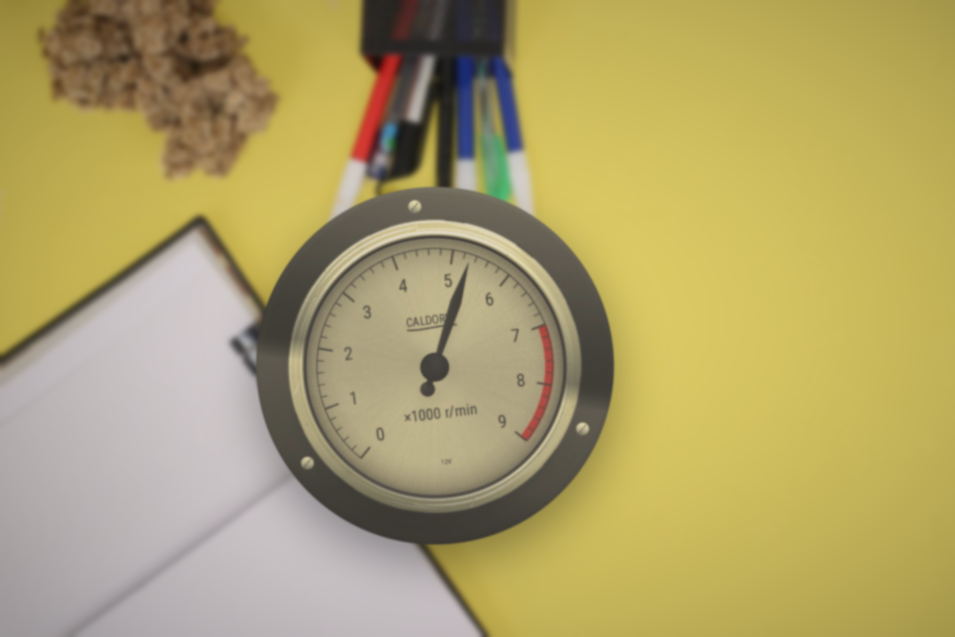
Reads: 5300 (rpm)
